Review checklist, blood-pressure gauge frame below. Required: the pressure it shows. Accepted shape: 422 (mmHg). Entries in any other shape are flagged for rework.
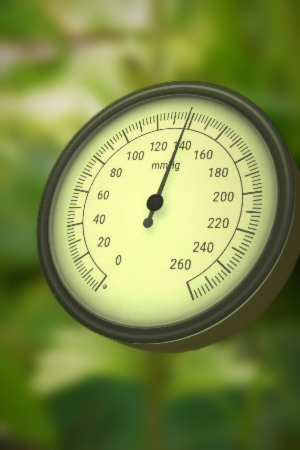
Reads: 140 (mmHg)
